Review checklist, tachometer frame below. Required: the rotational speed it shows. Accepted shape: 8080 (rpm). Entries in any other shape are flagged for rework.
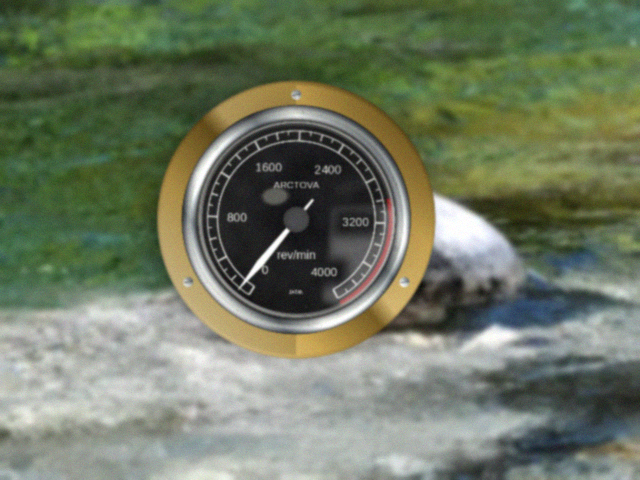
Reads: 100 (rpm)
